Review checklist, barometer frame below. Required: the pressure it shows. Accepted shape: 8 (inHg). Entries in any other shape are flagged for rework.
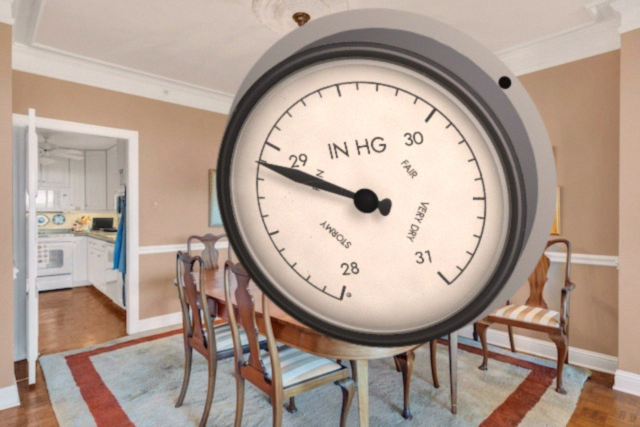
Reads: 28.9 (inHg)
